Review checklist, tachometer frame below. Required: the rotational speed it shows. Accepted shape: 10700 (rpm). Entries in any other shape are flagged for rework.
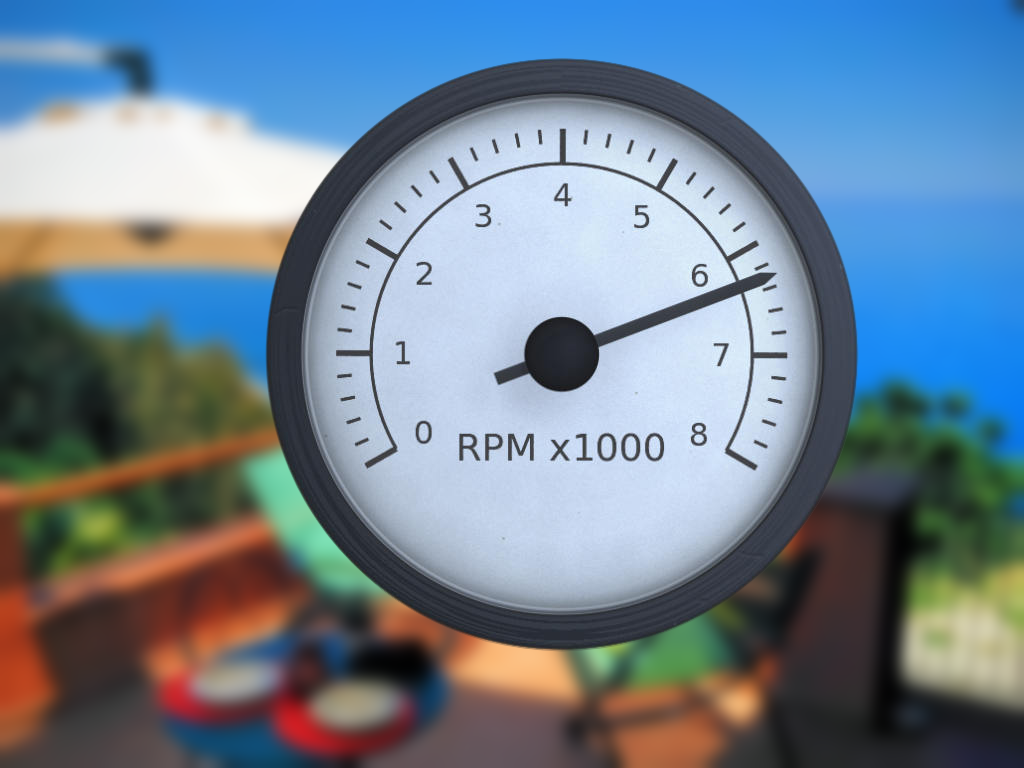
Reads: 6300 (rpm)
